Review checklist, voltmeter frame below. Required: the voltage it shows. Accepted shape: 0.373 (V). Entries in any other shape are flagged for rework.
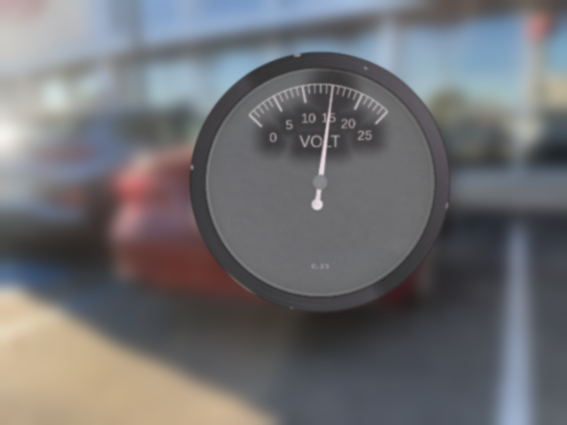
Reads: 15 (V)
